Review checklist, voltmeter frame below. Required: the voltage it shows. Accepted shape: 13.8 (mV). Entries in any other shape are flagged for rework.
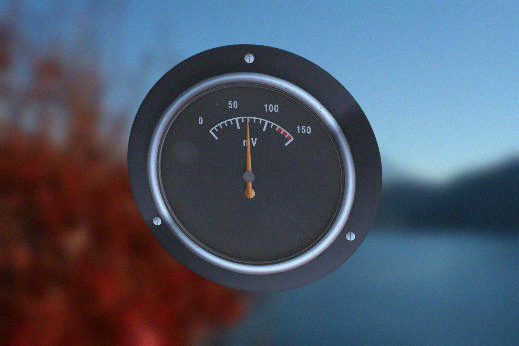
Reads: 70 (mV)
